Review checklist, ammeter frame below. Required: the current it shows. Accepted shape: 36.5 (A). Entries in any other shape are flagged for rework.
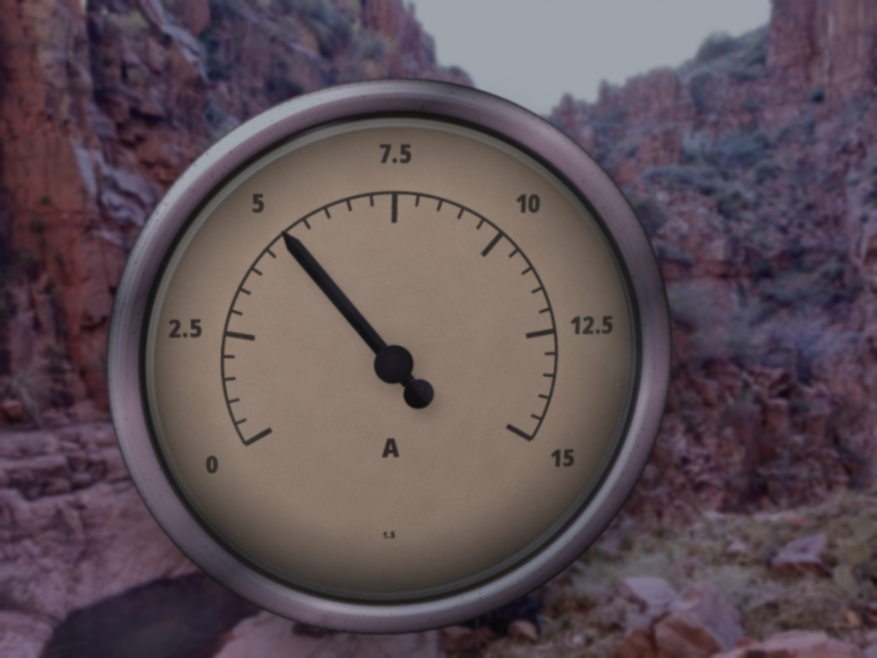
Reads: 5 (A)
